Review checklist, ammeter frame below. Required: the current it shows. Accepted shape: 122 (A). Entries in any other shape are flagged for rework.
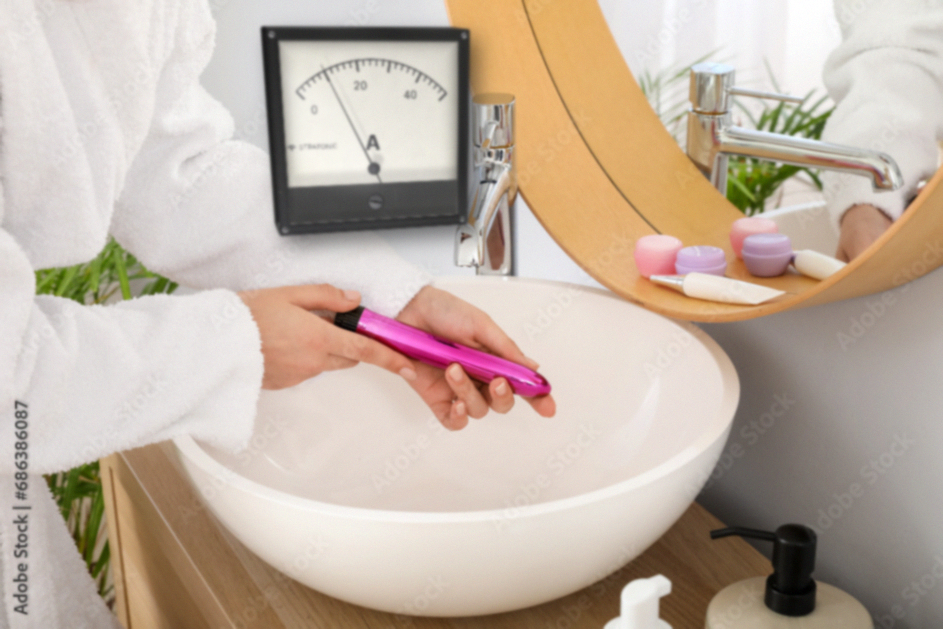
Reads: 10 (A)
